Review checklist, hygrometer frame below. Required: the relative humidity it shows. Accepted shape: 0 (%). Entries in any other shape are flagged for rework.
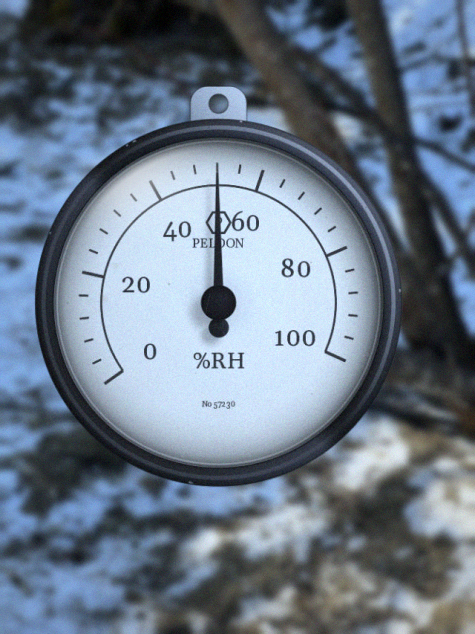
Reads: 52 (%)
